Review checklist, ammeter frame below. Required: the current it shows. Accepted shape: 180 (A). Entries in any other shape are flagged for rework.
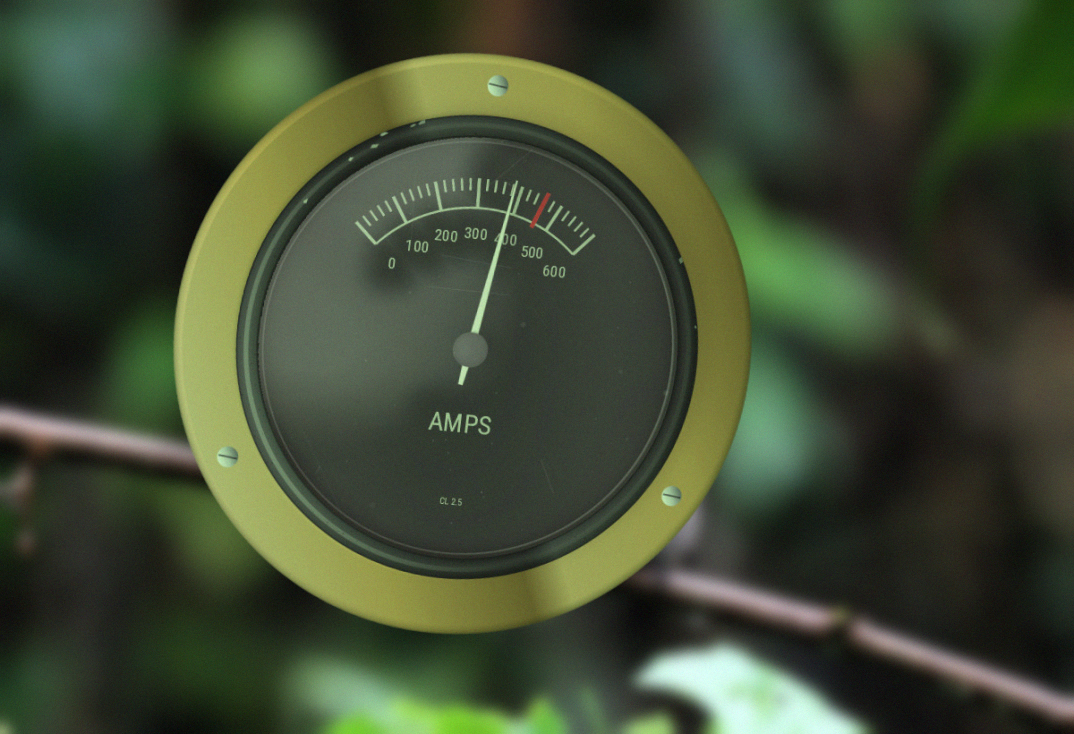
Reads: 380 (A)
